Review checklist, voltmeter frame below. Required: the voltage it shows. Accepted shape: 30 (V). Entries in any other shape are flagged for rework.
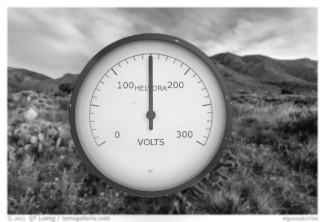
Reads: 150 (V)
